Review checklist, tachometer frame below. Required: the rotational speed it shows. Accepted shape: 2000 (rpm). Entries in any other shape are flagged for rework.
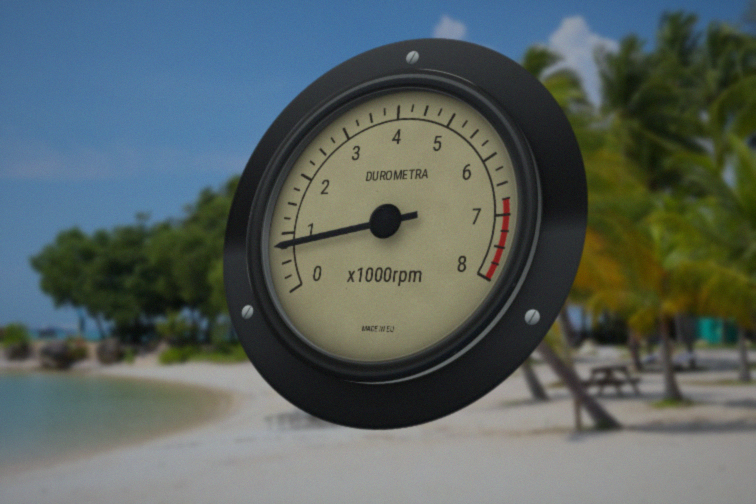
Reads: 750 (rpm)
